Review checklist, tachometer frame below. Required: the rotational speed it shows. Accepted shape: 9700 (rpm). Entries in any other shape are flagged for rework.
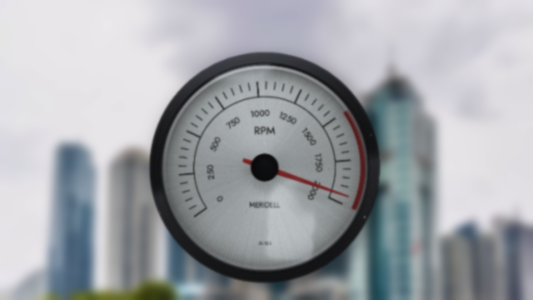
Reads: 1950 (rpm)
